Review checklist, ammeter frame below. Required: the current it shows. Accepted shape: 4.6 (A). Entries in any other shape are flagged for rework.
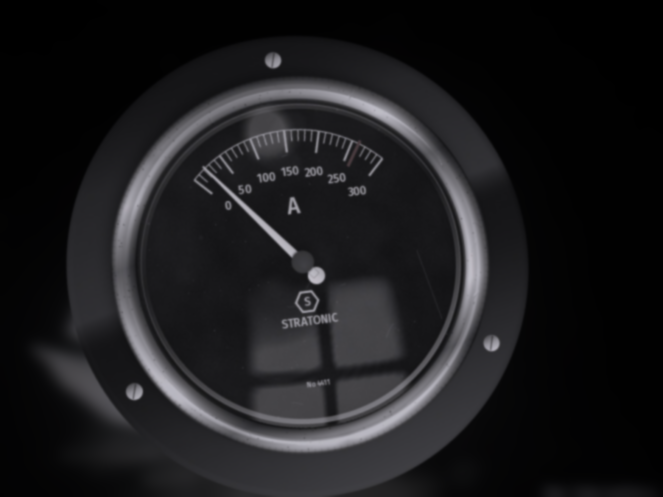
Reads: 20 (A)
